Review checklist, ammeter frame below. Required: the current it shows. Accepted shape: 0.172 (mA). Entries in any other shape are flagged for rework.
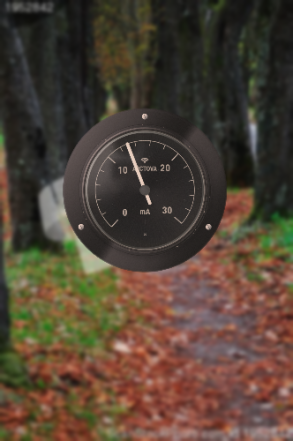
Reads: 13 (mA)
